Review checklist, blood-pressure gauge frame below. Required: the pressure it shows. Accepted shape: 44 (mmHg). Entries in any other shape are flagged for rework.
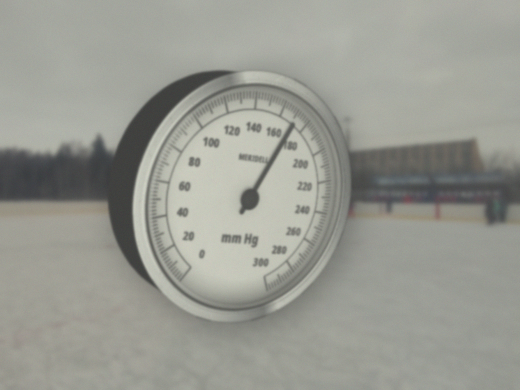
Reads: 170 (mmHg)
